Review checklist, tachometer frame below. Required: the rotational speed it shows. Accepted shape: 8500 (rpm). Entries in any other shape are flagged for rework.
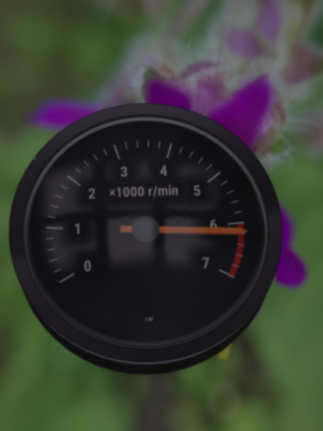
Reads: 6200 (rpm)
